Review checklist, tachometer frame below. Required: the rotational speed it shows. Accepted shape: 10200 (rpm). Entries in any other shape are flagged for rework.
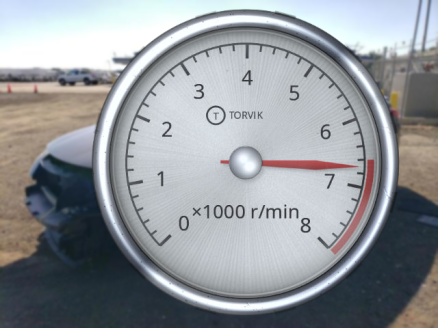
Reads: 6700 (rpm)
